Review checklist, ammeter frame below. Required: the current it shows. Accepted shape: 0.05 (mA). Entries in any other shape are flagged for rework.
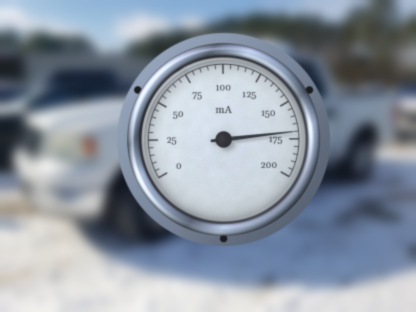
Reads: 170 (mA)
